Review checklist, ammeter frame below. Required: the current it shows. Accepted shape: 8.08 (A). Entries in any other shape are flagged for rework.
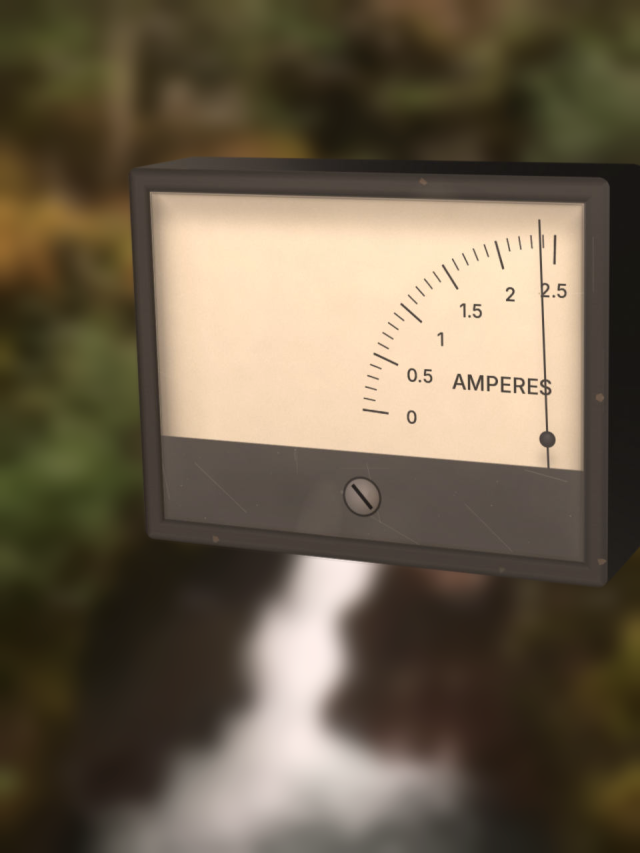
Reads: 2.4 (A)
